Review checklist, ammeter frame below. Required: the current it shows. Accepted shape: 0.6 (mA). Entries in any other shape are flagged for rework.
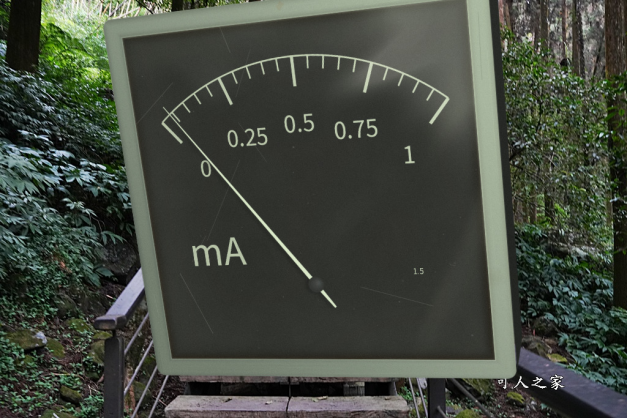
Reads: 0.05 (mA)
